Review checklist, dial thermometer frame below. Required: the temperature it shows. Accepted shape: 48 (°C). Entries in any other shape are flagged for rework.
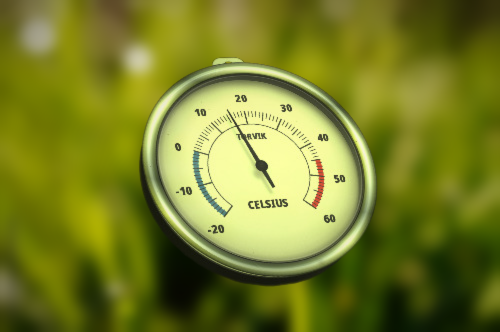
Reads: 15 (°C)
